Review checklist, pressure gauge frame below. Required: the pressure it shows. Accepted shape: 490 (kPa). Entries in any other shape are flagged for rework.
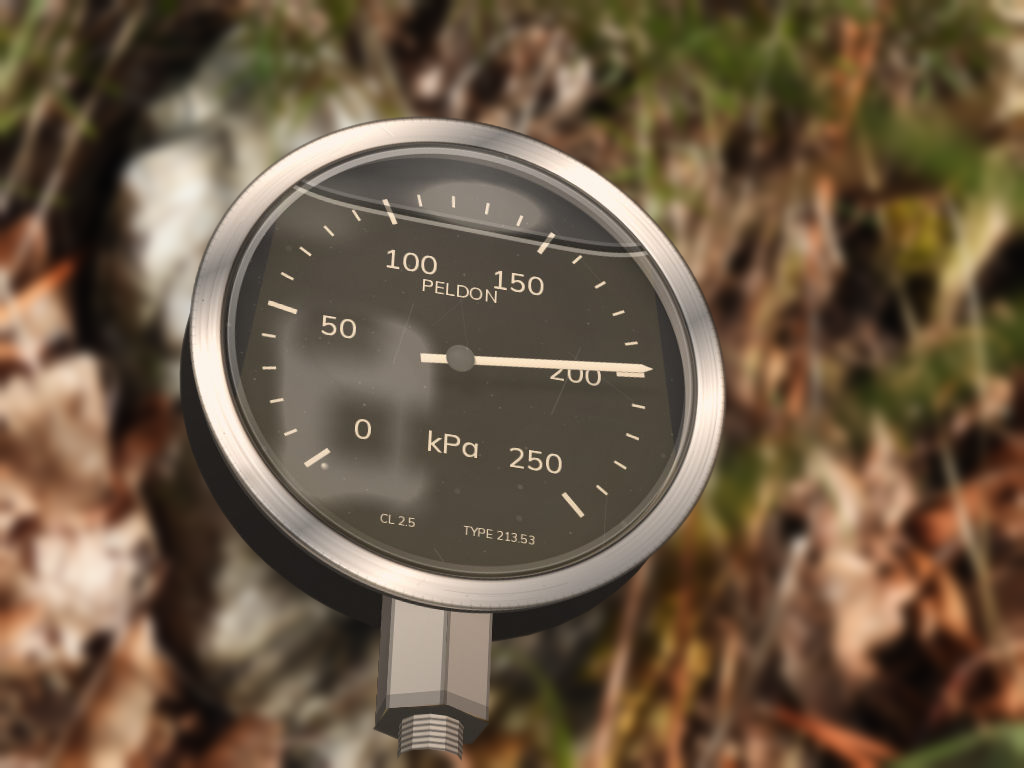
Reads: 200 (kPa)
